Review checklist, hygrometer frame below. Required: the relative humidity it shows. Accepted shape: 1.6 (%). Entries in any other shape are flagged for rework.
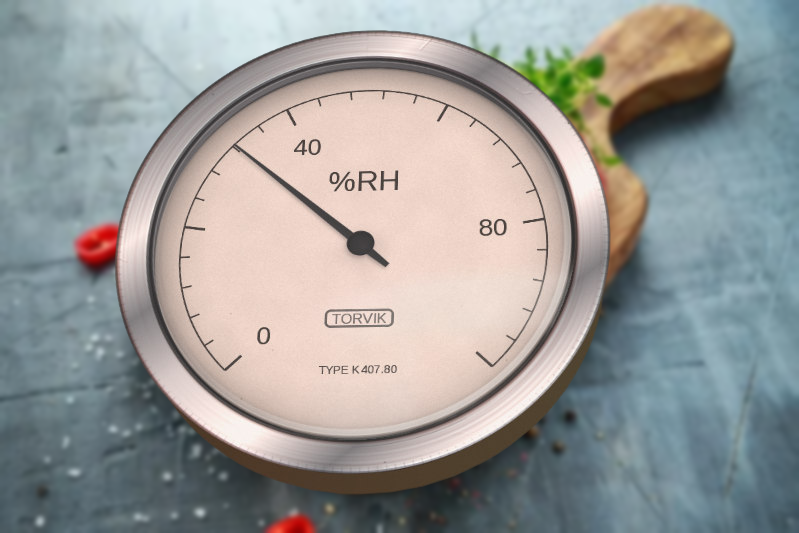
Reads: 32 (%)
